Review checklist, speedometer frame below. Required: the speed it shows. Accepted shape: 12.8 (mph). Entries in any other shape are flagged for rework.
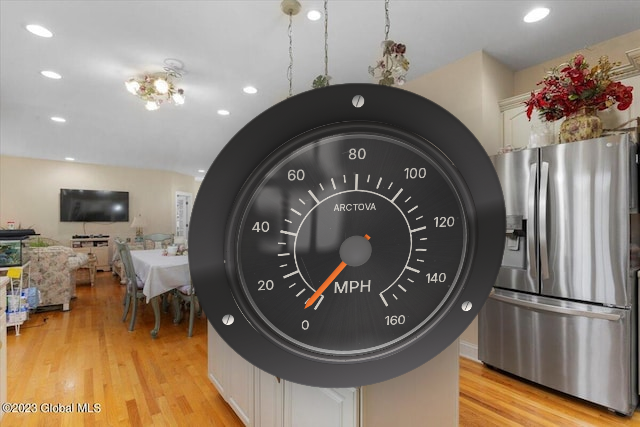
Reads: 5 (mph)
